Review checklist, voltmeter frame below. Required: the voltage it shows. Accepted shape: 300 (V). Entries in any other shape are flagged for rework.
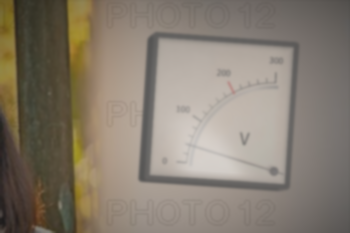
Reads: 40 (V)
